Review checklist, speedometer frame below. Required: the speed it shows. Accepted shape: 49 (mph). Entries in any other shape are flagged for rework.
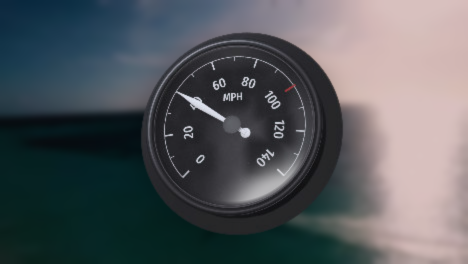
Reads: 40 (mph)
